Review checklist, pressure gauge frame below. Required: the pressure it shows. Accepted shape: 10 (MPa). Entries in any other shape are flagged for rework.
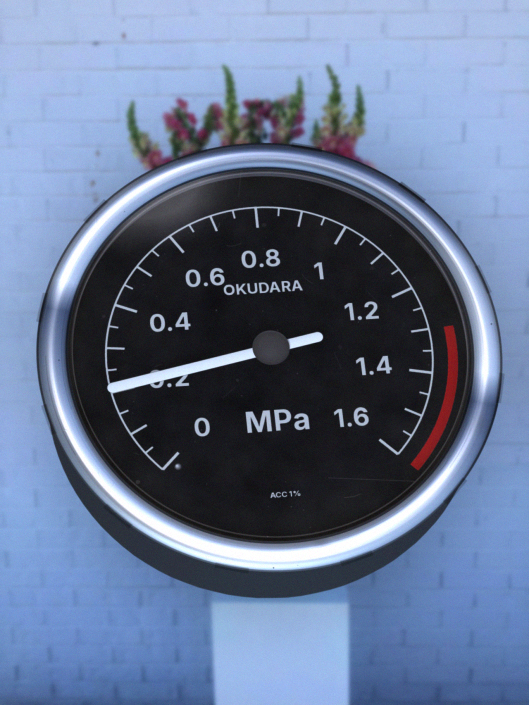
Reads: 0.2 (MPa)
